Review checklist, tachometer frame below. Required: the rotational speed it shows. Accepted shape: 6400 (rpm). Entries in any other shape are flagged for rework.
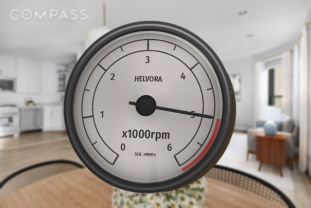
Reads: 5000 (rpm)
